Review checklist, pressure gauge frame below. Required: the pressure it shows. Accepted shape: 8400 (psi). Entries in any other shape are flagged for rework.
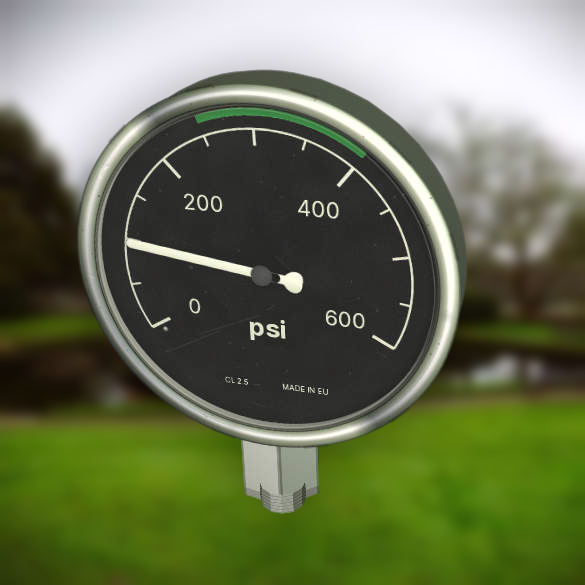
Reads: 100 (psi)
